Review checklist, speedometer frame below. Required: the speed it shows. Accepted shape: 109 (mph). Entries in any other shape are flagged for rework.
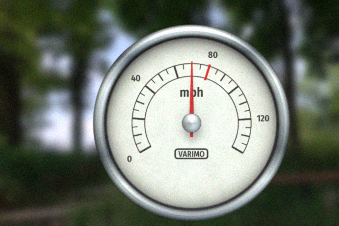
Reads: 70 (mph)
